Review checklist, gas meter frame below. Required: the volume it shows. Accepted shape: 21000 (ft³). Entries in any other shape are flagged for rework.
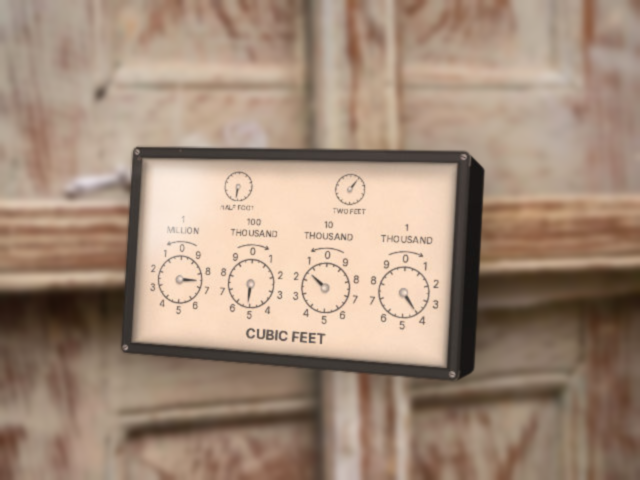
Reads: 751400 (ft³)
